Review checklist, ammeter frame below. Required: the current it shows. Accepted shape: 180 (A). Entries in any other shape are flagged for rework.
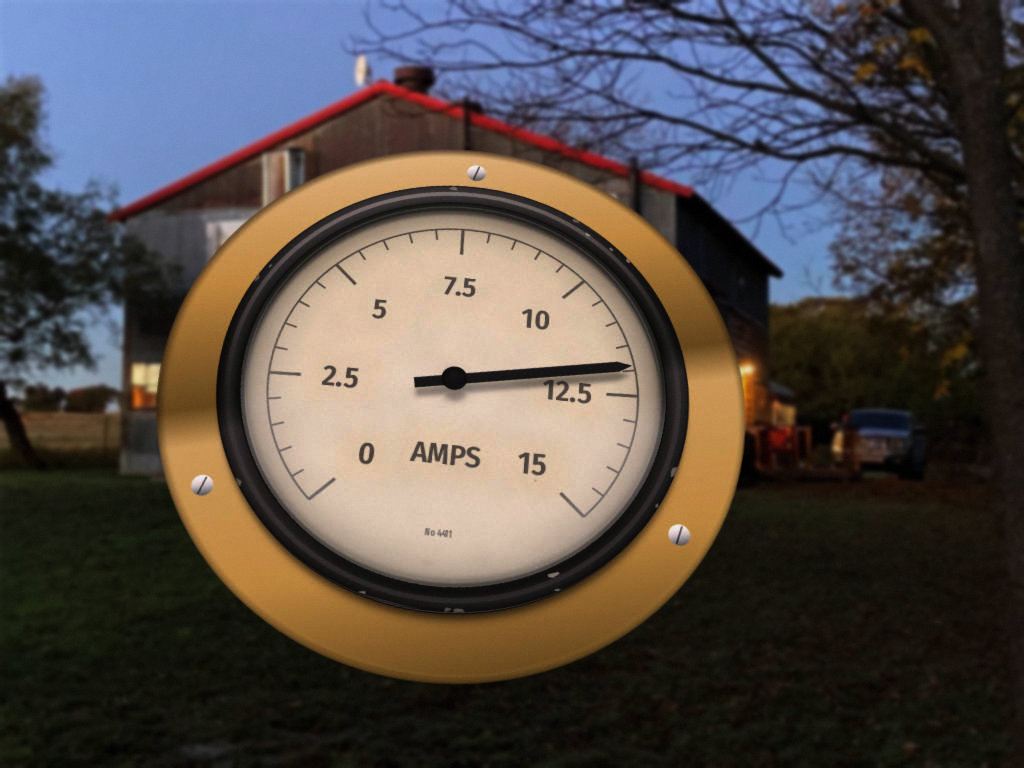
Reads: 12 (A)
